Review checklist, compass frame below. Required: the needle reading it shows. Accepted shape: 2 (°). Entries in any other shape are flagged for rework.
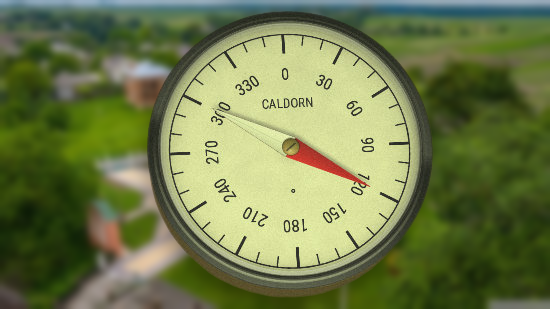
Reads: 120 (°)
